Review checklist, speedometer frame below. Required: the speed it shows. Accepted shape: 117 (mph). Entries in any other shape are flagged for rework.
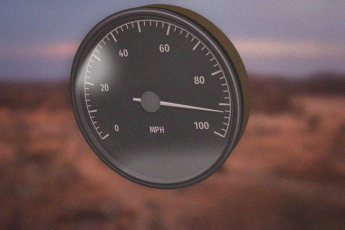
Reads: 92 (mph)
